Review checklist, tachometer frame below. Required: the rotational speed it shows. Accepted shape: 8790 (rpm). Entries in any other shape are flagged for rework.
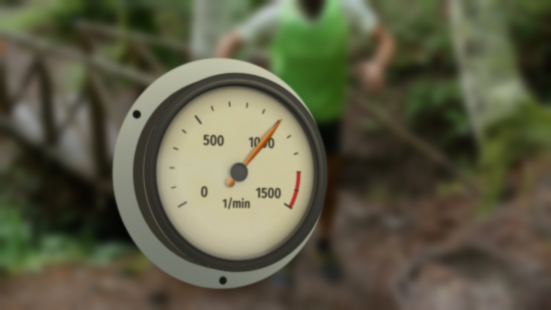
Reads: 1000 (rpm)
